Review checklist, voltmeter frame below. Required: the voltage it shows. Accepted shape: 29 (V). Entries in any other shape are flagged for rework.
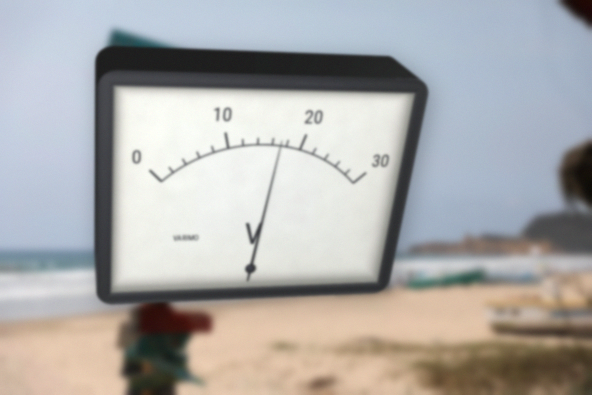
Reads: 17 (V)
